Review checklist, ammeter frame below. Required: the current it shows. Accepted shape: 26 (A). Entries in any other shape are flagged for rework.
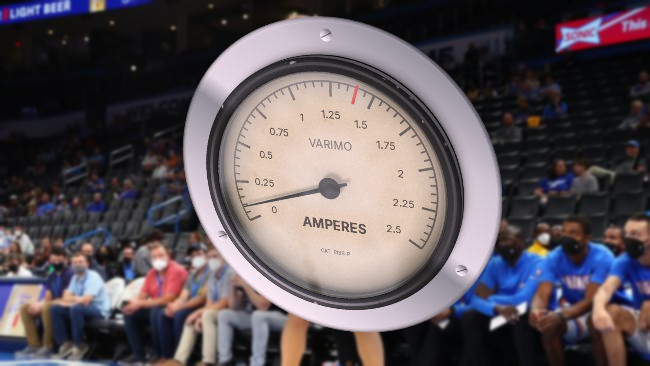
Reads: 0.1 (A)
